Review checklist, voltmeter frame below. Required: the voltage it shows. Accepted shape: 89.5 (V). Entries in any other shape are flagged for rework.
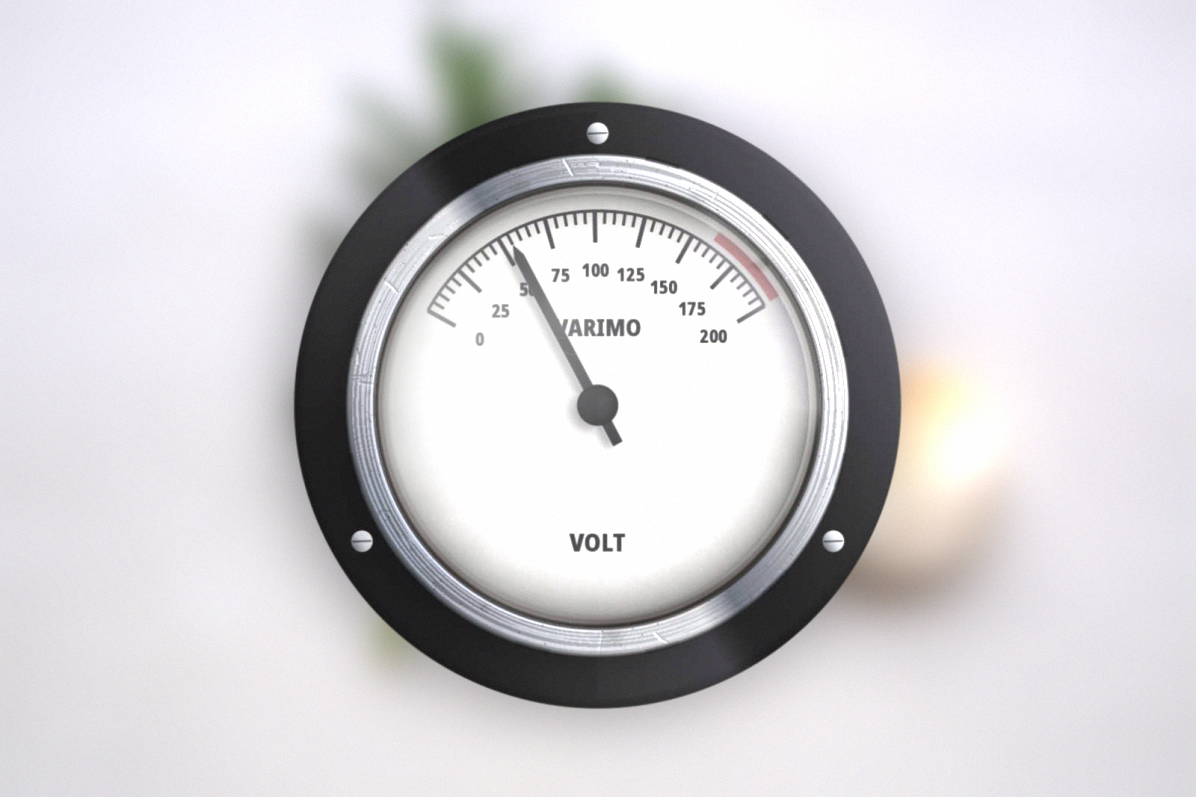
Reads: 55 (V)
